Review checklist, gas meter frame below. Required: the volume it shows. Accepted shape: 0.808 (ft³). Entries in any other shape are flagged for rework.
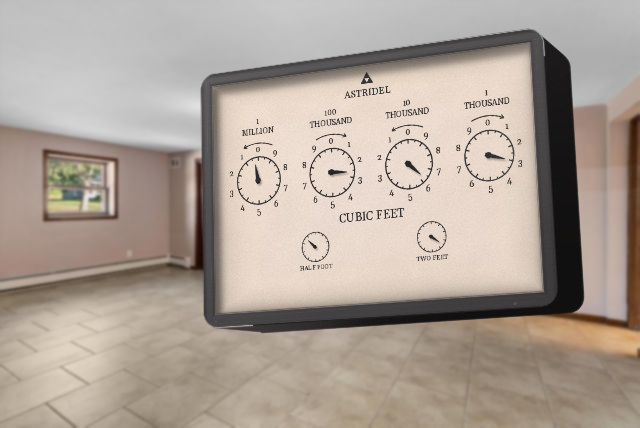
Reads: 26300 (ft³)
